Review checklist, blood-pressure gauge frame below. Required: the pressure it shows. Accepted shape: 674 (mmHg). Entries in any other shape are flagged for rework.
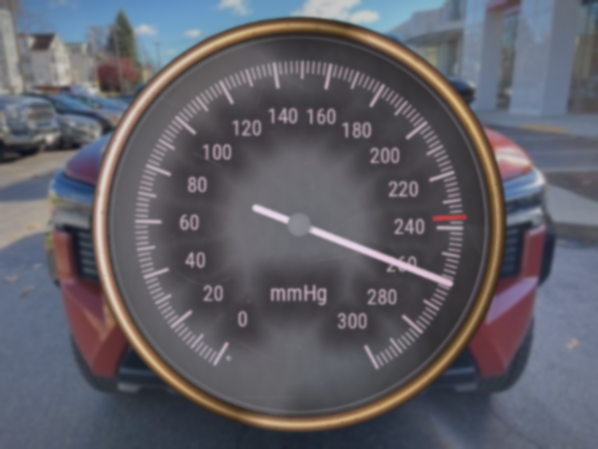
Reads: 260 (mmHg)
